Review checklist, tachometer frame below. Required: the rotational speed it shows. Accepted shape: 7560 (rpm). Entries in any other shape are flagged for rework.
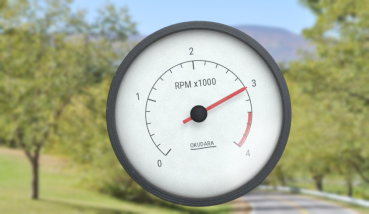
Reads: 3000 (rpm)
